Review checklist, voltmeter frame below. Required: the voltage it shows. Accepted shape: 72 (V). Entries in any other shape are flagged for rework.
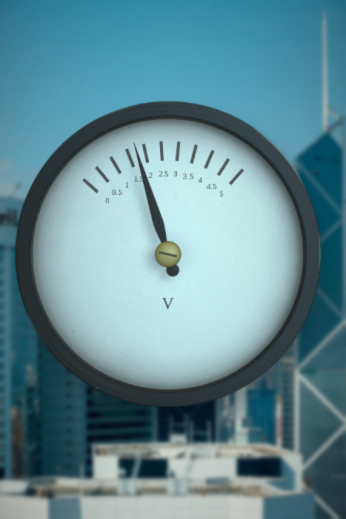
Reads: 1.75 (V)
